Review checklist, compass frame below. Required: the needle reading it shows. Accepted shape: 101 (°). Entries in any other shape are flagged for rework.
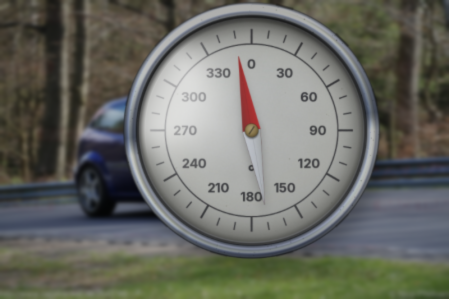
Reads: 350 (°)
